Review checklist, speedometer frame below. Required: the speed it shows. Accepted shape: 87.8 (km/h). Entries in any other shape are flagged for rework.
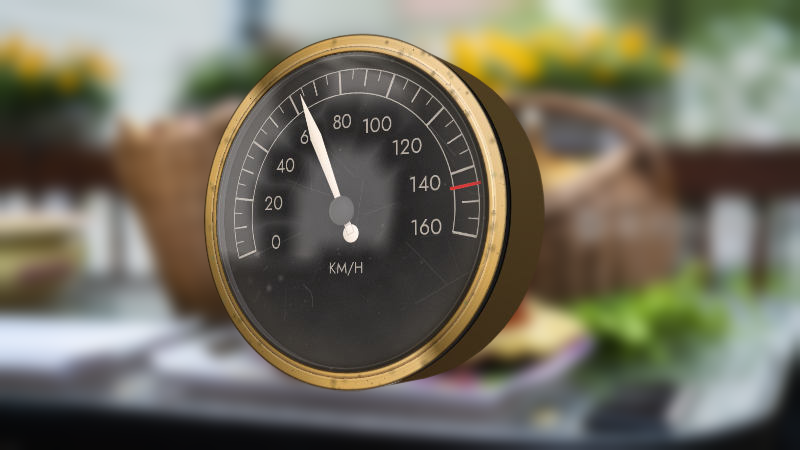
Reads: 65 (km/h)
